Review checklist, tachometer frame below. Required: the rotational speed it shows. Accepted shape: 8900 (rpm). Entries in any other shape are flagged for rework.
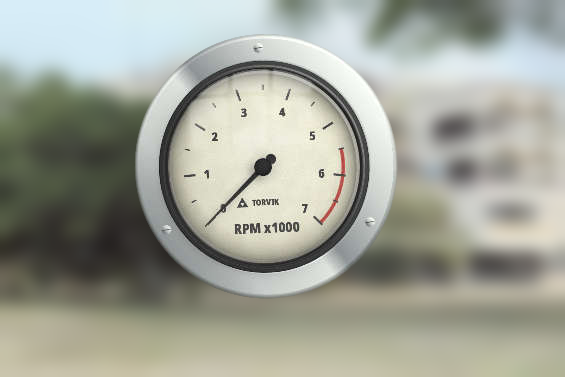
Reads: 0 (rpm)
